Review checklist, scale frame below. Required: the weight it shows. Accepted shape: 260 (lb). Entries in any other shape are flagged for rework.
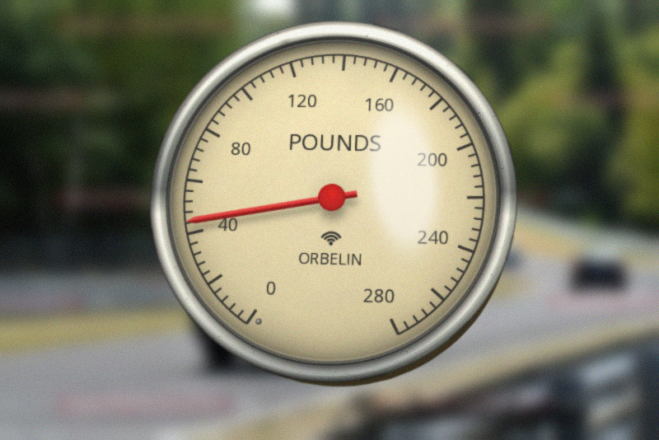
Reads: 44 (lb)
